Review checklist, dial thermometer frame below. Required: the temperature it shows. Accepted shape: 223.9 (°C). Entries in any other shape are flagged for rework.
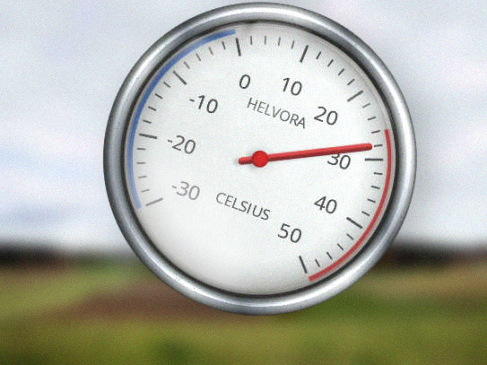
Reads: 28 (°C)
